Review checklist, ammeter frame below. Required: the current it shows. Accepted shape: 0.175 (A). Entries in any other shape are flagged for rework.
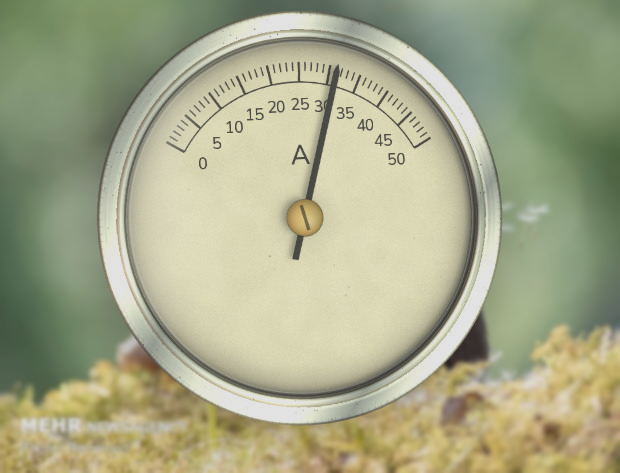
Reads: 31 (A)
